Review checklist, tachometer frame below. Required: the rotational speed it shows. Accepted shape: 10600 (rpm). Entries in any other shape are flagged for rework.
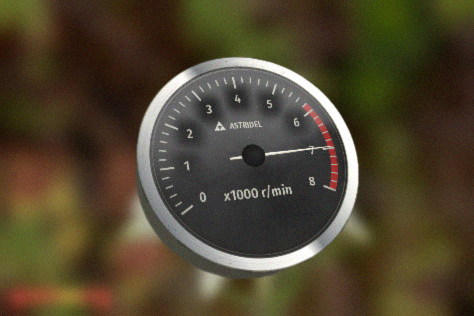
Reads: 7000 (rpm)
